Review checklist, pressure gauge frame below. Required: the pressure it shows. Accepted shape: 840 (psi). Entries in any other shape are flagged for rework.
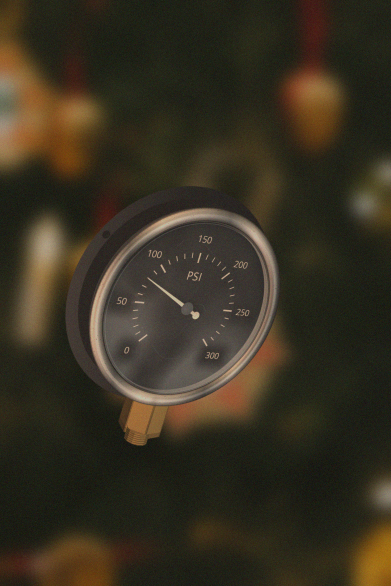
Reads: 80 (psi)
